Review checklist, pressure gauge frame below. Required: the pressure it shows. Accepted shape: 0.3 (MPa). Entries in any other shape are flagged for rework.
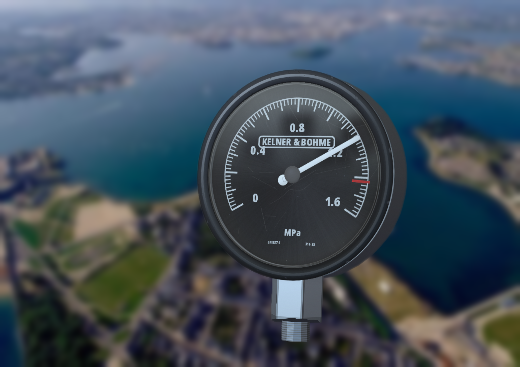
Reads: 1.2 (MPa)
